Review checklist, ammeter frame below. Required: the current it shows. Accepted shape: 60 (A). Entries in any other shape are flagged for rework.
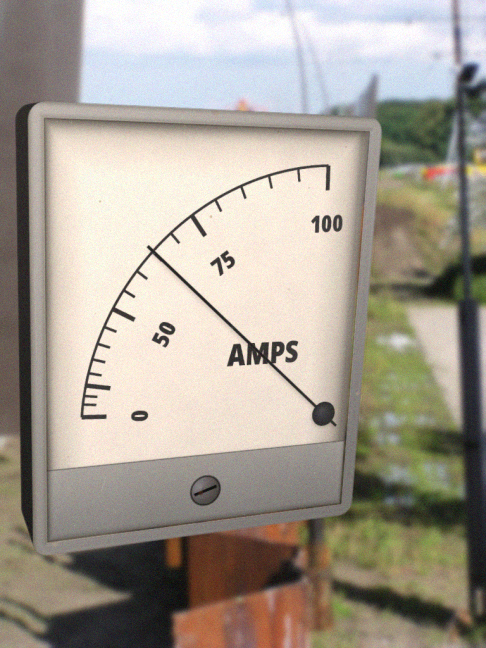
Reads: 65 (A)
